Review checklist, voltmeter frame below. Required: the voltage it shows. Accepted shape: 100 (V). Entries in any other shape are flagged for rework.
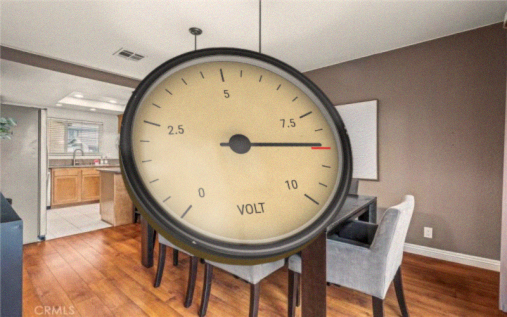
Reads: 8.5 (V)
